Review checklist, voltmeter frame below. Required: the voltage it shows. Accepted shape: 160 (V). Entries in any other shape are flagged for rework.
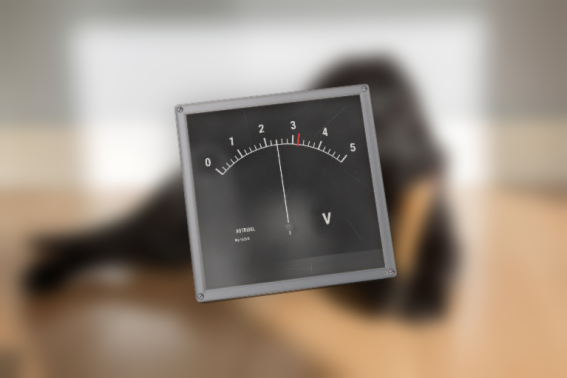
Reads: 2.4 (V)
